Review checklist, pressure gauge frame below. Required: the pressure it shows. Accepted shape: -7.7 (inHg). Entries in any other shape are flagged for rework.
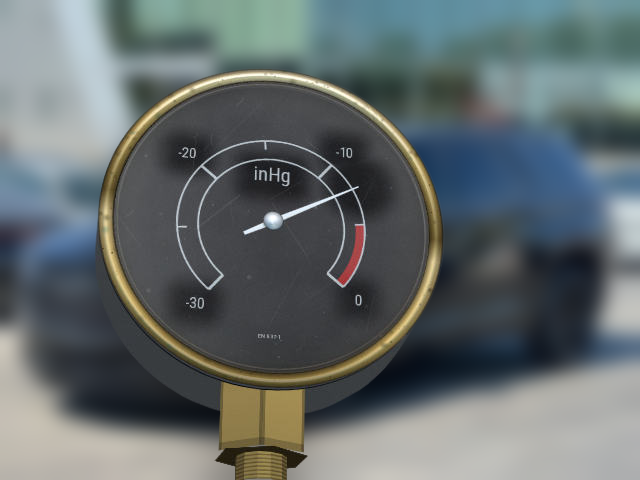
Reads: -7.5 (inHg)
